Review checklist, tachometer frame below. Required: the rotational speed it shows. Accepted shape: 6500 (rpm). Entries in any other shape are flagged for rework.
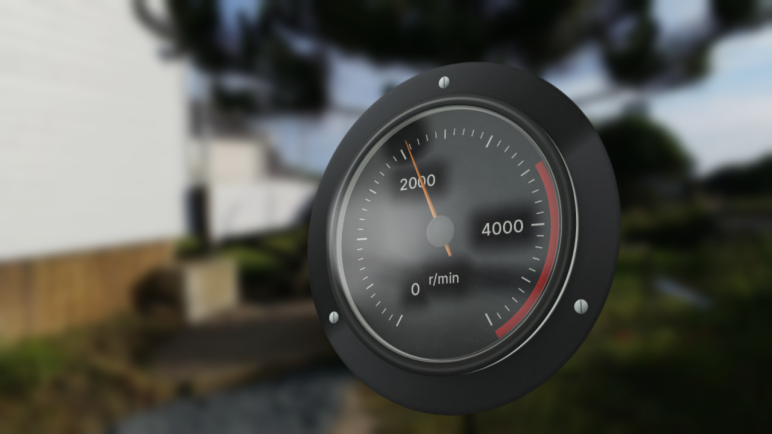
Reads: 2100 (rpm)
